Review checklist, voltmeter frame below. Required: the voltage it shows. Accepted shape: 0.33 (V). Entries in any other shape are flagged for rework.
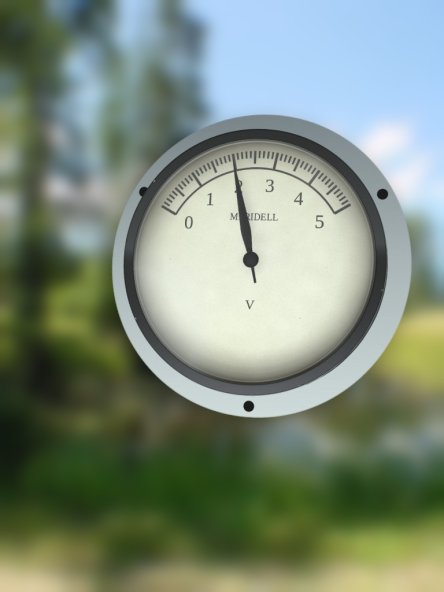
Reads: 2 (V)
